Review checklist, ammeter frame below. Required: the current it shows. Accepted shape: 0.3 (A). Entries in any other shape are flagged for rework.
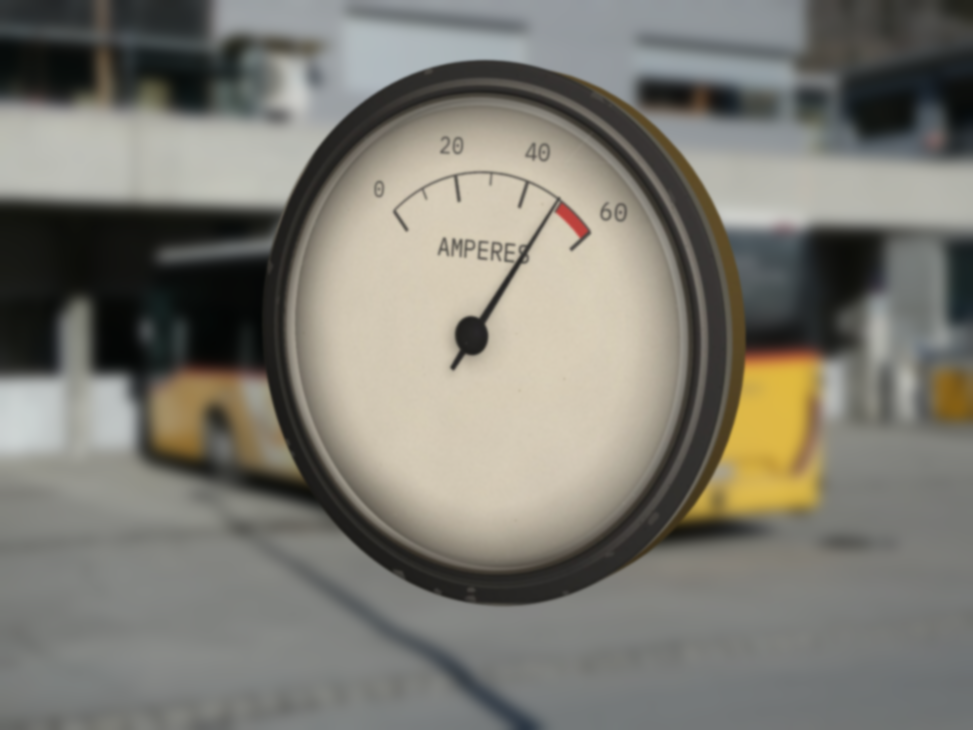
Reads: 50 (A)
